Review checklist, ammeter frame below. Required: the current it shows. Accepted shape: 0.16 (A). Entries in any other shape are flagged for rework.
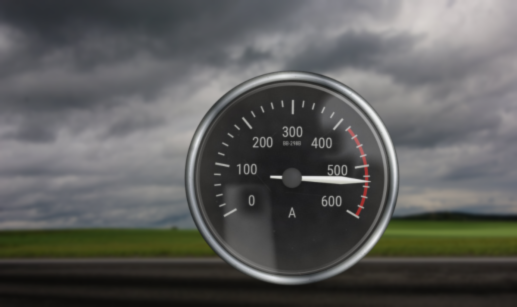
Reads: 530 (A)
